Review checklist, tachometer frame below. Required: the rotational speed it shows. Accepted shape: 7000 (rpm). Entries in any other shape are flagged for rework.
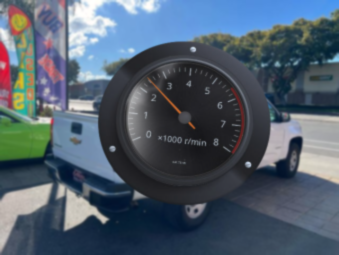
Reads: 2400 (rpm)
